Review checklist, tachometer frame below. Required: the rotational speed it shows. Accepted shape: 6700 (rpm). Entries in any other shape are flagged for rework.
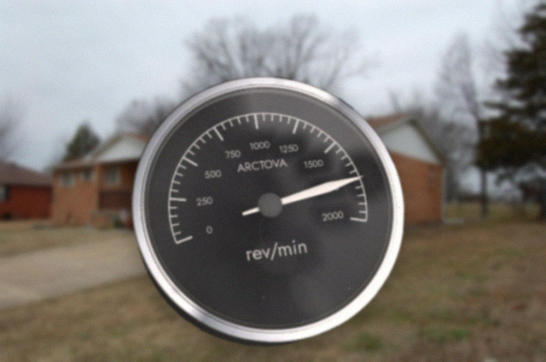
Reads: 1750 (rpm)
